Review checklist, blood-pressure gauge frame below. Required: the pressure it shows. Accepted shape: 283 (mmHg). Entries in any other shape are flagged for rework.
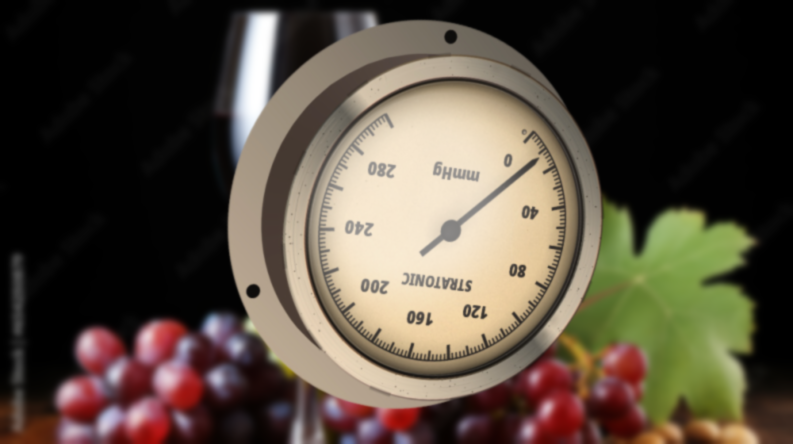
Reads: 10 (mmHg)
